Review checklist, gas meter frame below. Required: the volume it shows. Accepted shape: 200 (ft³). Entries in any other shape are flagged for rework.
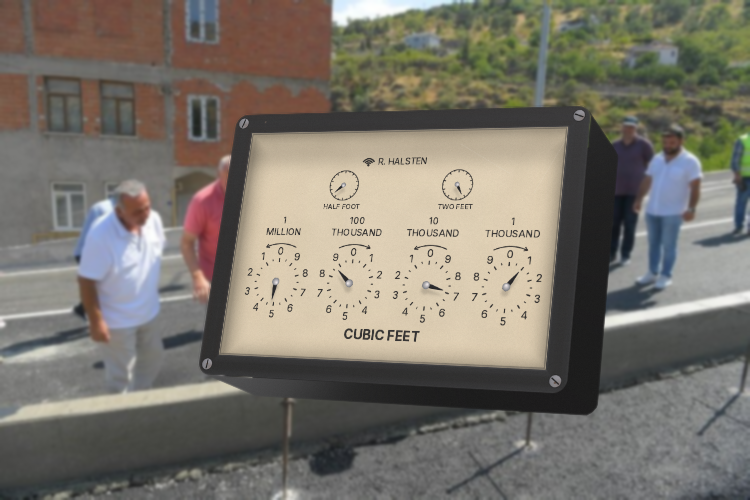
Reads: 487100 (ft³)
